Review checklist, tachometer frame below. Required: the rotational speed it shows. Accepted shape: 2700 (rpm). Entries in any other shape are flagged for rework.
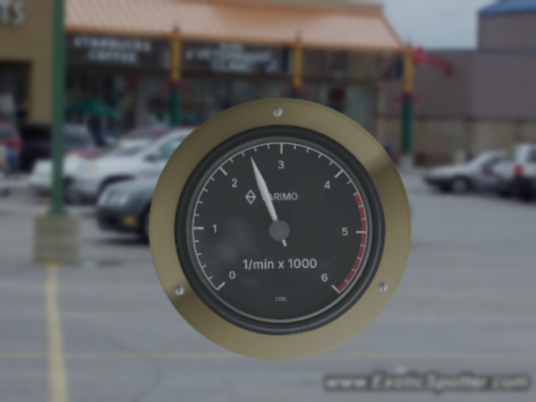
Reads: 2500 (rpm)
